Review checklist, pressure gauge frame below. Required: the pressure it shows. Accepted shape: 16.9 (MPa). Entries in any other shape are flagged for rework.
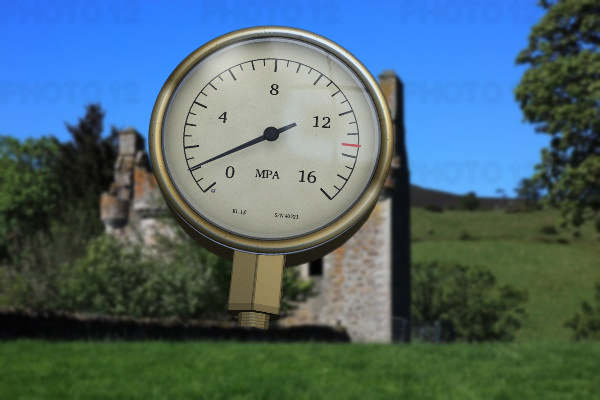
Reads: 1 (MPa)
